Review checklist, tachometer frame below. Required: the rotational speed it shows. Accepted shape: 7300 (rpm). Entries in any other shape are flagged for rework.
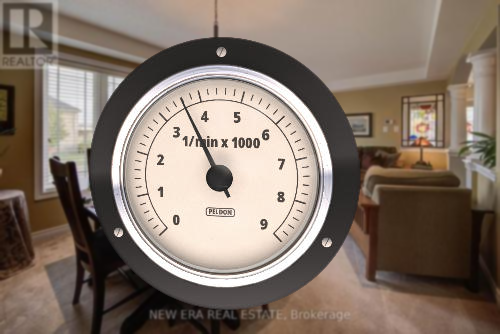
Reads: 3600 (rpm)
